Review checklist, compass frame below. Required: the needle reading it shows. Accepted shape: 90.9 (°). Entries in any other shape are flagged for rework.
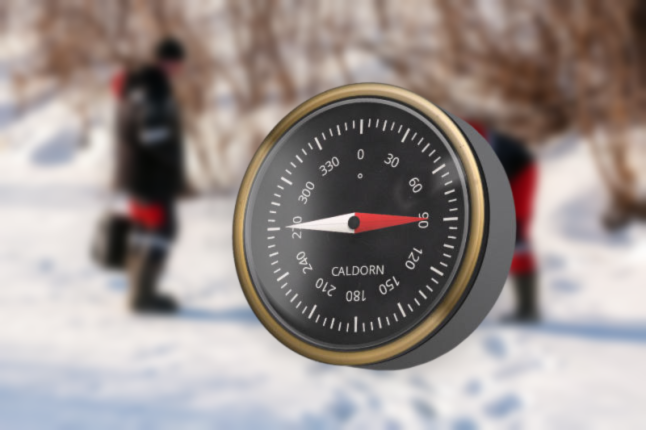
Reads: 90 (°)
